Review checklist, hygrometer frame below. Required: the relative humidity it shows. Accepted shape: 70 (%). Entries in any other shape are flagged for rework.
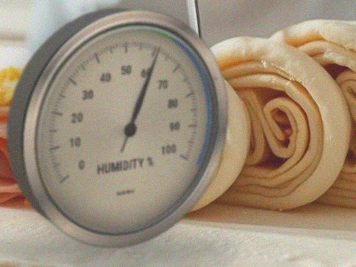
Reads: 60 (%)
